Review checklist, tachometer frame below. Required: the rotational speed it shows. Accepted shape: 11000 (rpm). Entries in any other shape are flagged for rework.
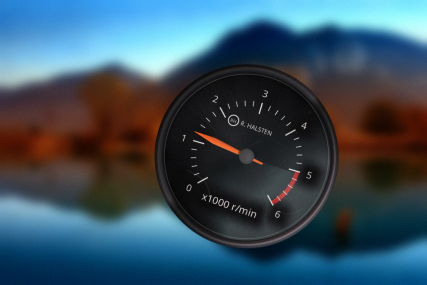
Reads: 1200 (rpm)
